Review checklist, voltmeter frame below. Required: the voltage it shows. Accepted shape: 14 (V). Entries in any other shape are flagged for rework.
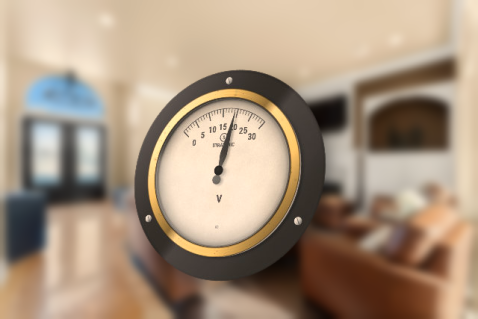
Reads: 20 (V)
